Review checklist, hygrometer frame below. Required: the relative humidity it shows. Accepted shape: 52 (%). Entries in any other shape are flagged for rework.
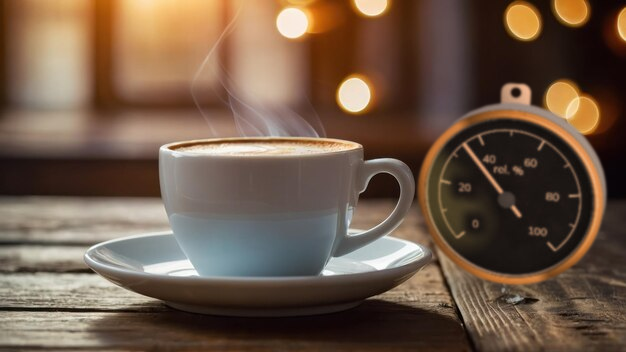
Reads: 35 (%)
